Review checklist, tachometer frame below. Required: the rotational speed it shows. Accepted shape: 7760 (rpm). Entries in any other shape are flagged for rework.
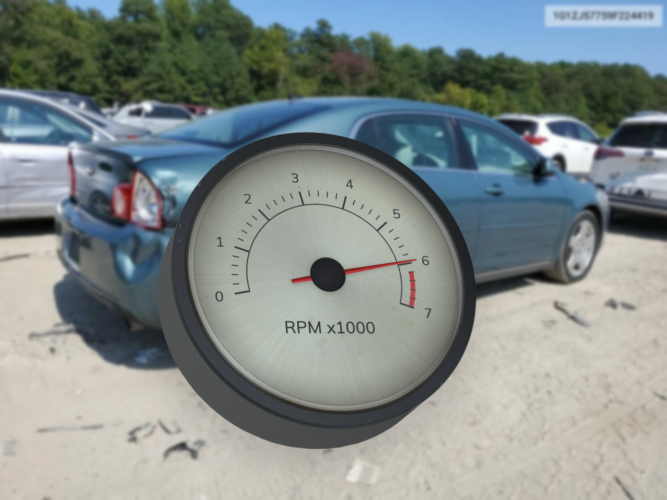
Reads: 6000 (rpm)
